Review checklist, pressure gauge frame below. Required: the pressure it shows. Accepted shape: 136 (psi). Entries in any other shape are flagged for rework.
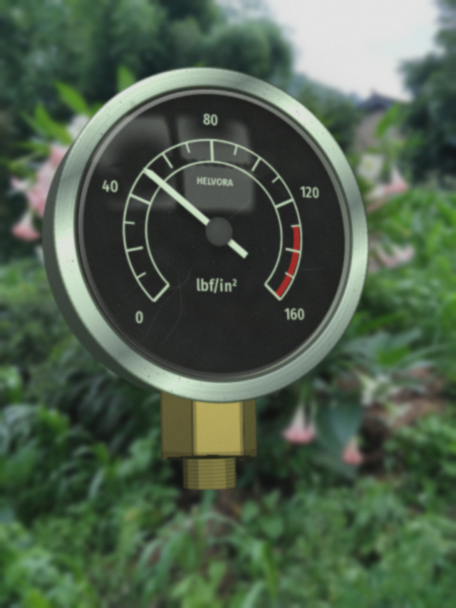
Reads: 50 (psi)
